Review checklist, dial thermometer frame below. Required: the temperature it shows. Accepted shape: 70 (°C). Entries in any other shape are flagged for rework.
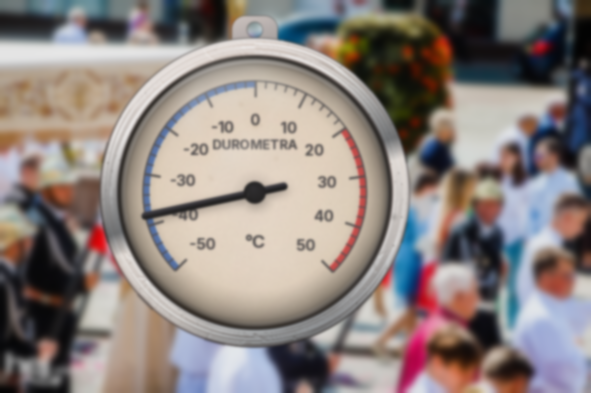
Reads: -38 (°C)
